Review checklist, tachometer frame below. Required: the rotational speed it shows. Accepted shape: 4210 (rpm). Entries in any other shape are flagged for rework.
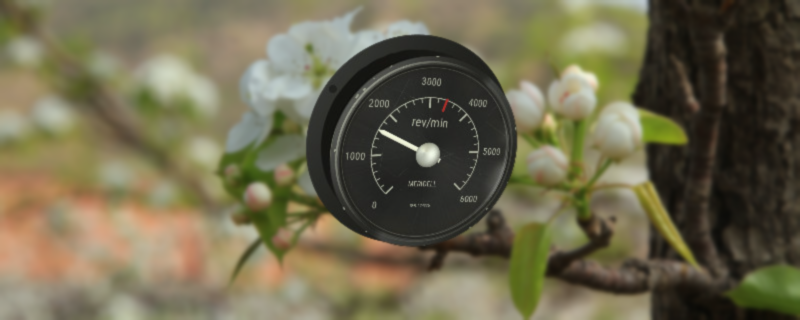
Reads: 1600 (rpm)
